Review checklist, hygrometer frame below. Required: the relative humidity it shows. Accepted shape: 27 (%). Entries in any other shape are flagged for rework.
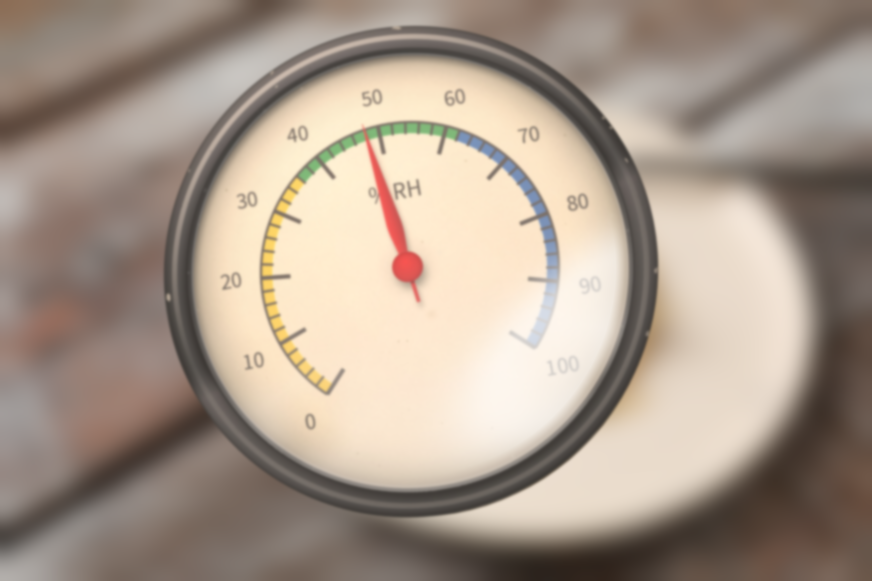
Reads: 48 (%)
